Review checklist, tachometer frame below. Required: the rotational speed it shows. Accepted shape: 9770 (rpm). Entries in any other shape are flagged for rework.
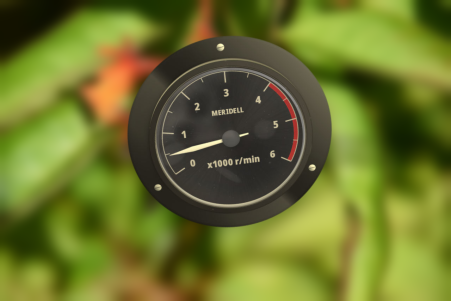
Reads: 500 (rpm)
